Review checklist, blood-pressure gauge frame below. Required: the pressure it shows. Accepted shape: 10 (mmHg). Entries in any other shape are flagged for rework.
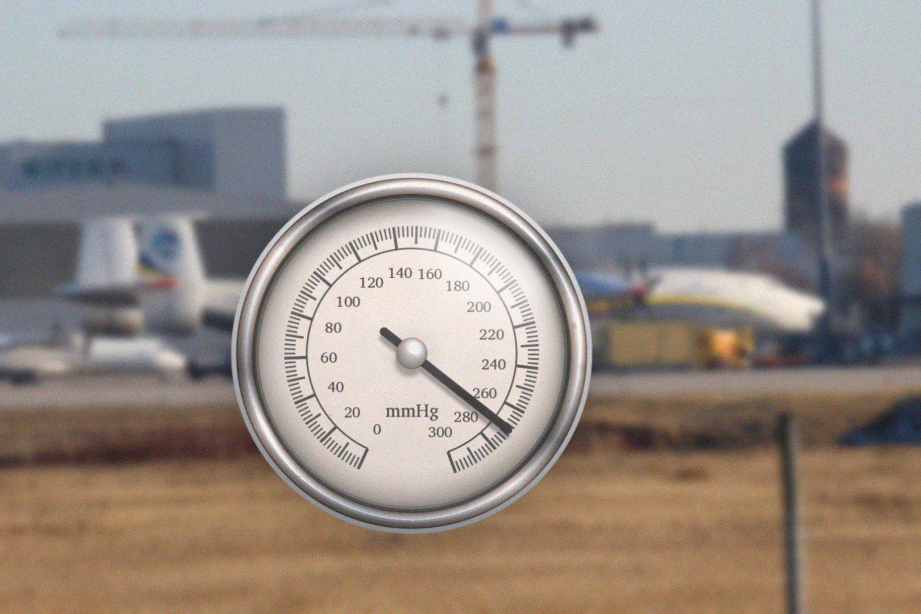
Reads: 270 (mmHg)
